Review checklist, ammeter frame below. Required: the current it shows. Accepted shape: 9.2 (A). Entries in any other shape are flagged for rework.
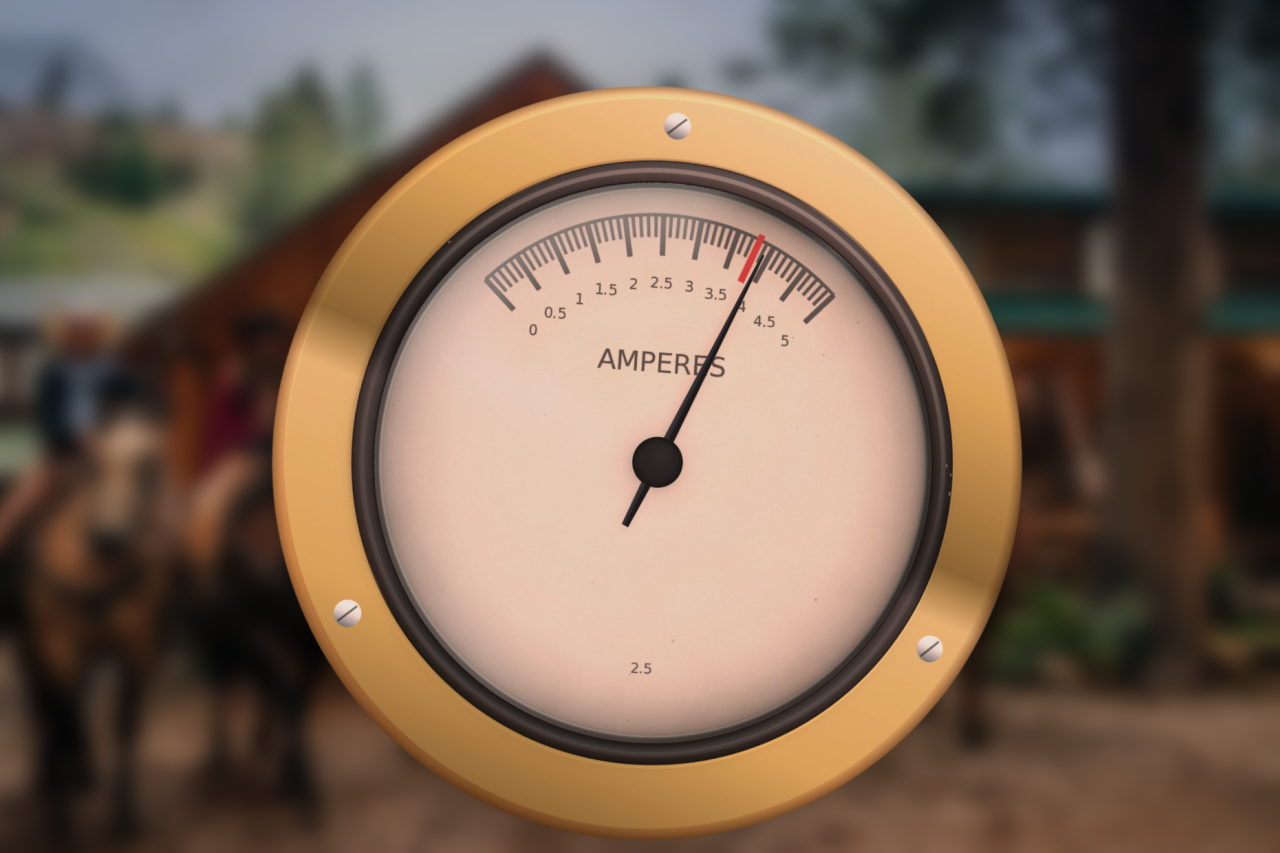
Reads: 3.9 (A)
